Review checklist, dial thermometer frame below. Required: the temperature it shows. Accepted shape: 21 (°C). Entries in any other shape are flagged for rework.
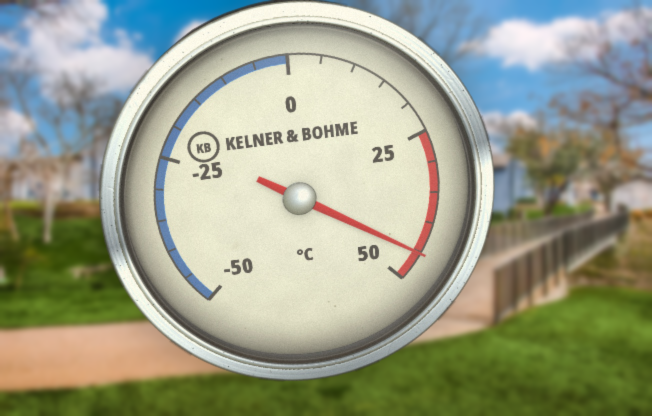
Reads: 45 (°C)
